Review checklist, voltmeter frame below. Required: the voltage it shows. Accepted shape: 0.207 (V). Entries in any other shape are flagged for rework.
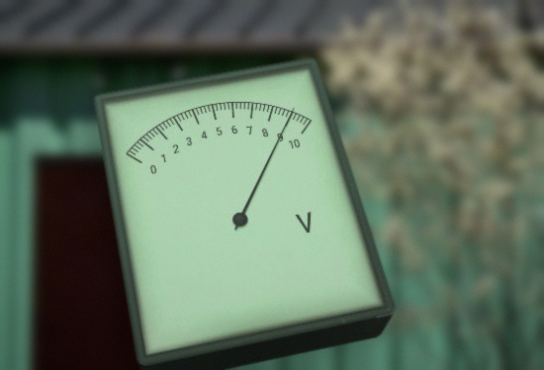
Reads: 9 (V)
